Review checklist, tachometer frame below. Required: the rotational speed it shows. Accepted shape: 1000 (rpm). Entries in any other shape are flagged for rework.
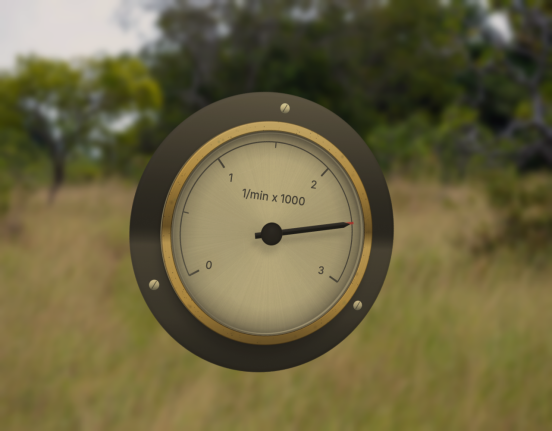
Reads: 2500 (rpm)
